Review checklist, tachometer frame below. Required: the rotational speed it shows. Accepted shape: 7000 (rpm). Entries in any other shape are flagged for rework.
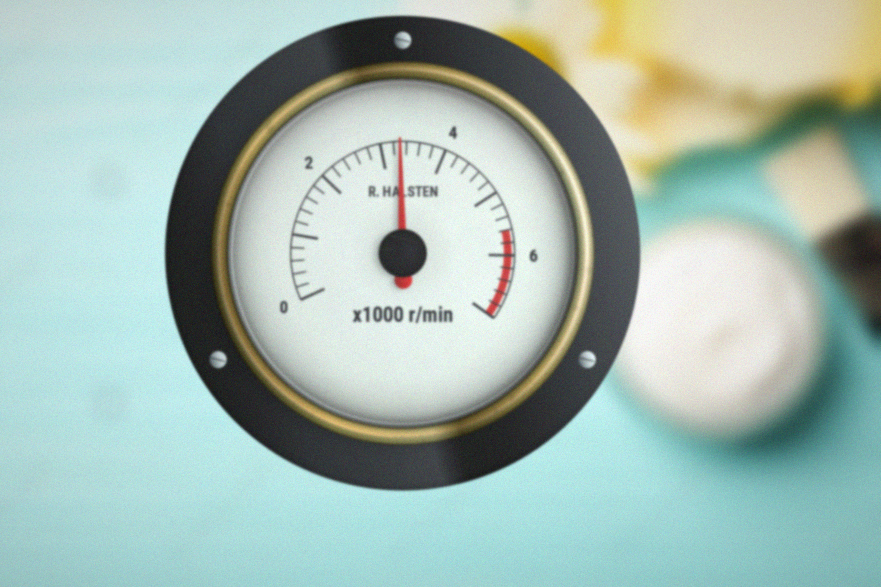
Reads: 3300 (rpm)
